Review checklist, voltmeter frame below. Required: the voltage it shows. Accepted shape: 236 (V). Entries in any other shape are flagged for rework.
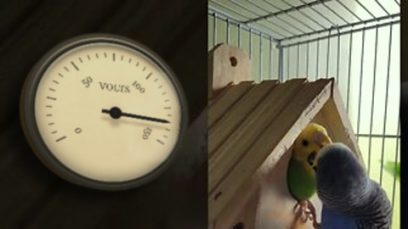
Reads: 135 (V)
